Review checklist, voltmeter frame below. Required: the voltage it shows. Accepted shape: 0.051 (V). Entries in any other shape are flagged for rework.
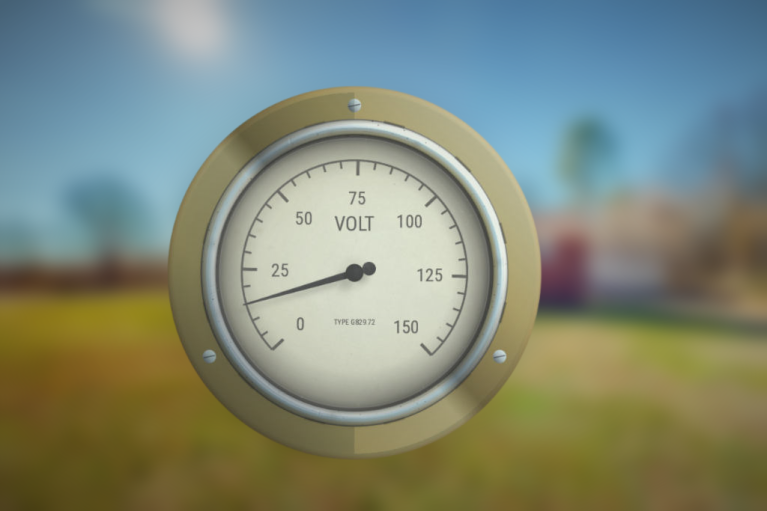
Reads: 15 (V)
